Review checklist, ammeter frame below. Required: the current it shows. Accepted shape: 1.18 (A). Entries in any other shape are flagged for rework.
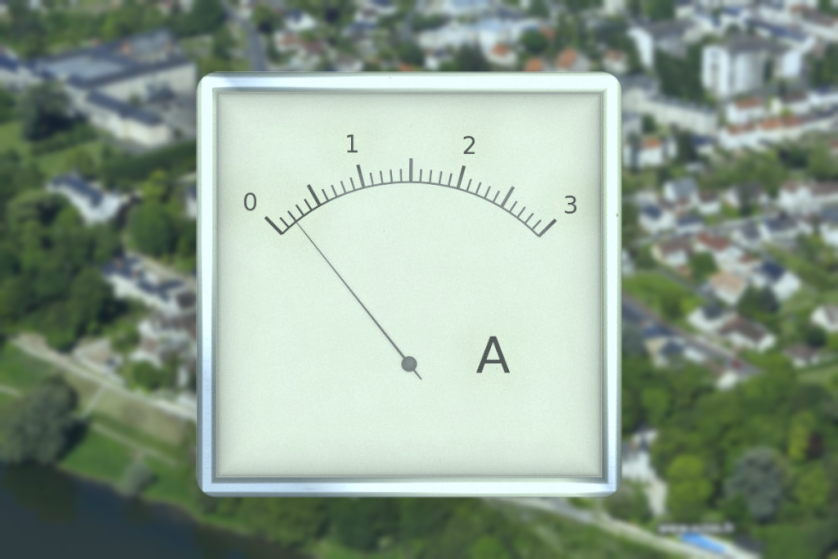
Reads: 0.2 (A)
